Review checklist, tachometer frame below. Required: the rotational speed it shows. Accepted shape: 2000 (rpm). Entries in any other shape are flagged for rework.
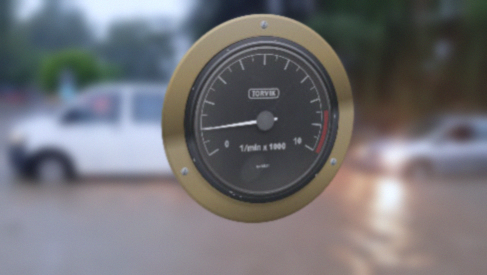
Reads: 1000 (rpm)
